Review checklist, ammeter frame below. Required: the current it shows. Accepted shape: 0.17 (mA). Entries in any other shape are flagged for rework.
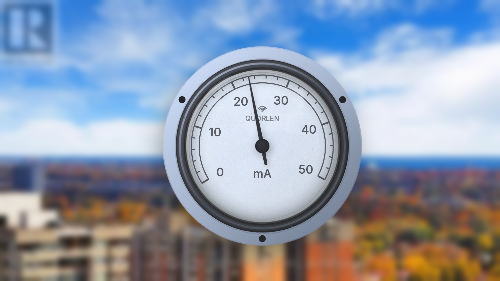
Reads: 23 (mA)
